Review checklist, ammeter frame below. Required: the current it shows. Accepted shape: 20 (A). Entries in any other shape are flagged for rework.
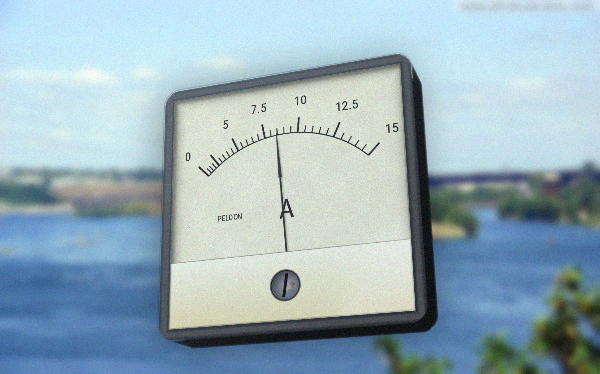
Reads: 8.5 (A)
